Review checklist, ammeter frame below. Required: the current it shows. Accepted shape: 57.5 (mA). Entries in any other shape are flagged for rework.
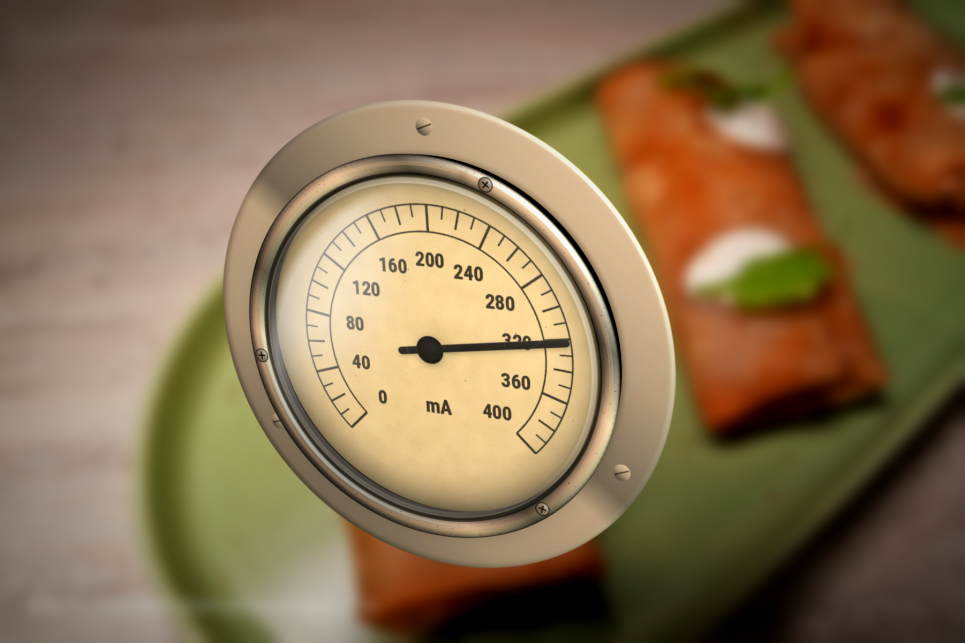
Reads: 320 (mA)
